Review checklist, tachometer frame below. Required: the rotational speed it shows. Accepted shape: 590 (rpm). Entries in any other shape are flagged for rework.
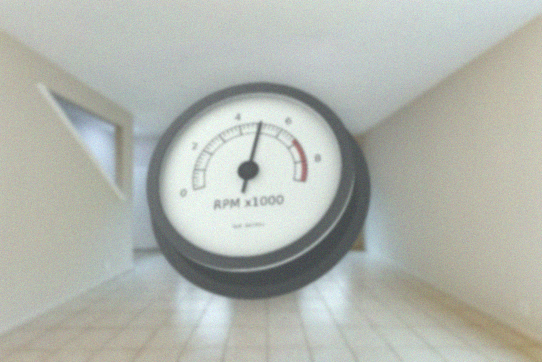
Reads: 5000 (rpm)
